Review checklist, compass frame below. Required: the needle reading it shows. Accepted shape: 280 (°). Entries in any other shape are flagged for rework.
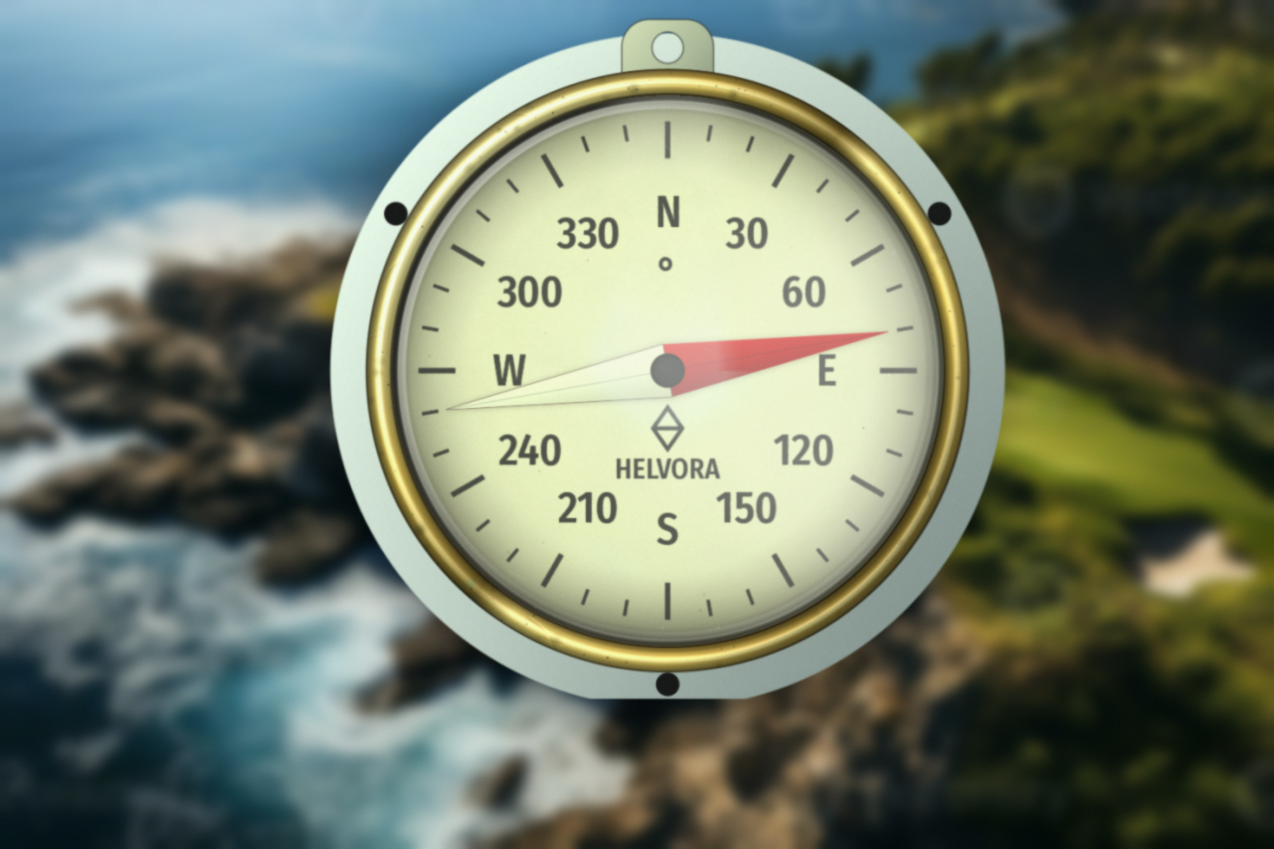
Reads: 80 (°)
